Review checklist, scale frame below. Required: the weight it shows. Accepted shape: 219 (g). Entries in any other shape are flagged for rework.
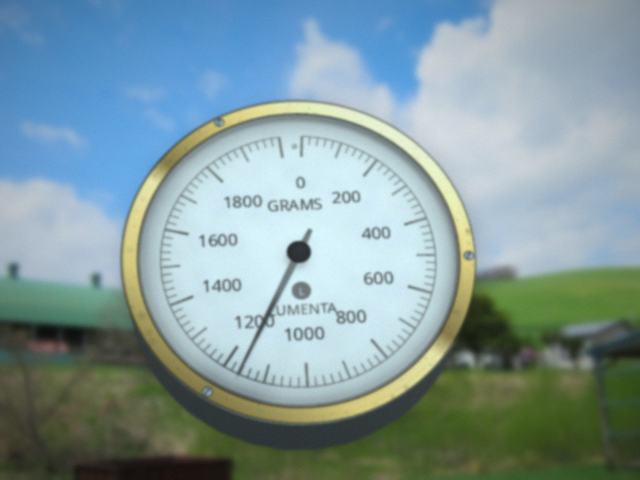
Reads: 1160 (g)
